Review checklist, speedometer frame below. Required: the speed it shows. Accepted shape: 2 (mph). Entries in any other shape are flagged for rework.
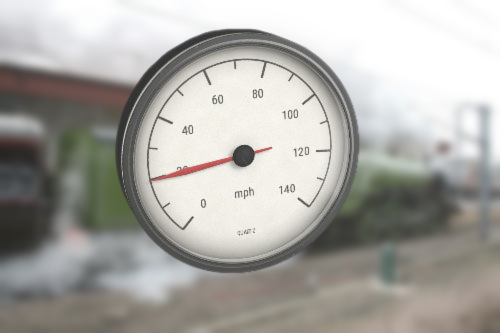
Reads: 20 (mph)
